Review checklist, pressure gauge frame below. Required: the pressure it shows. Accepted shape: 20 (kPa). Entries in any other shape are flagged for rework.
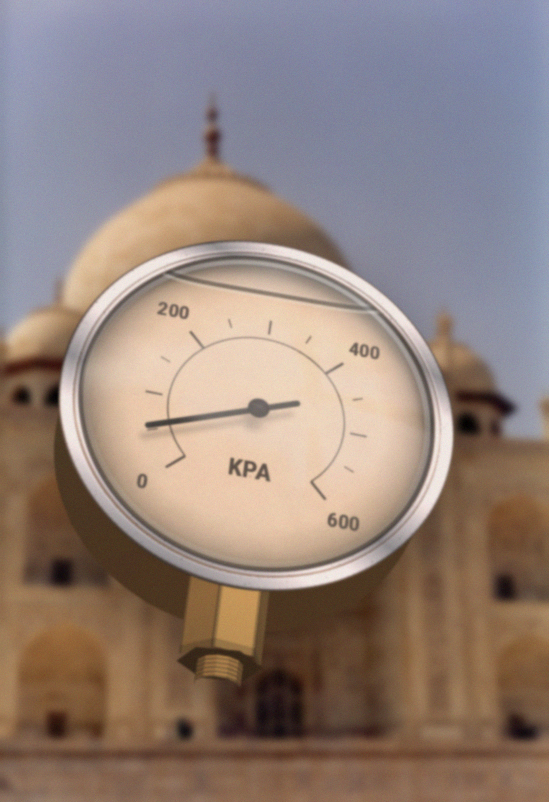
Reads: 50 (kPa)
